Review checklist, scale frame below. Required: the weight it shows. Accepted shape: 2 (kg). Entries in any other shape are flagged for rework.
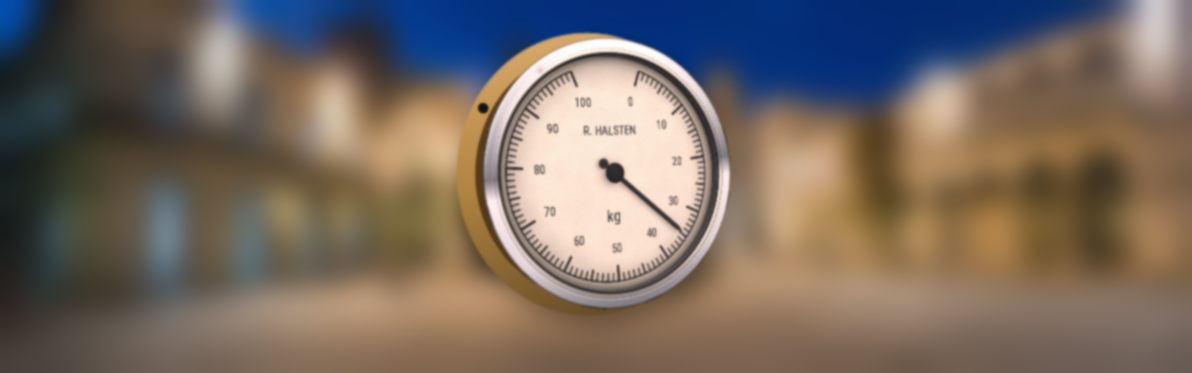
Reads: 35 (kg)
